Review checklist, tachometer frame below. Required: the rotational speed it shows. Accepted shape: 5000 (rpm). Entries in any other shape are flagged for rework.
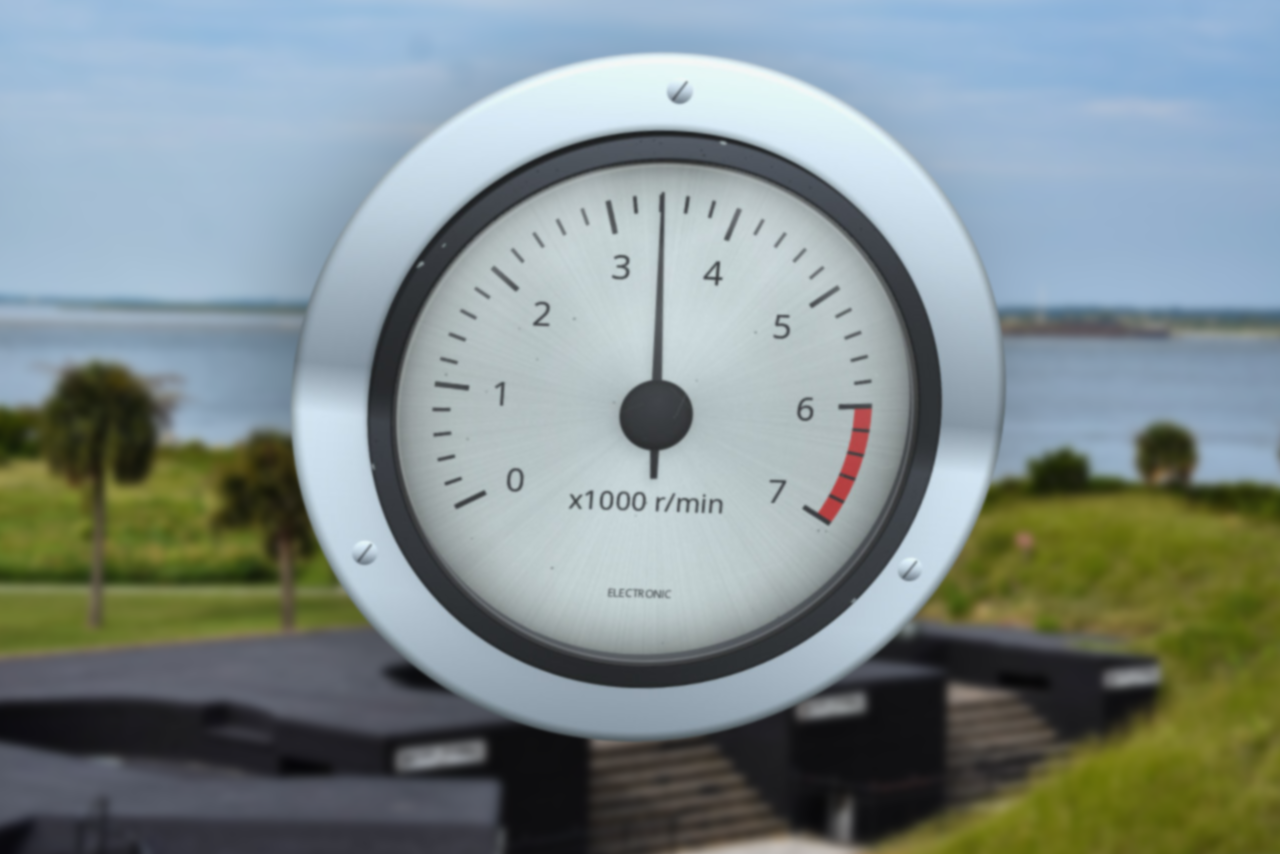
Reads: 3400 (rpm)
